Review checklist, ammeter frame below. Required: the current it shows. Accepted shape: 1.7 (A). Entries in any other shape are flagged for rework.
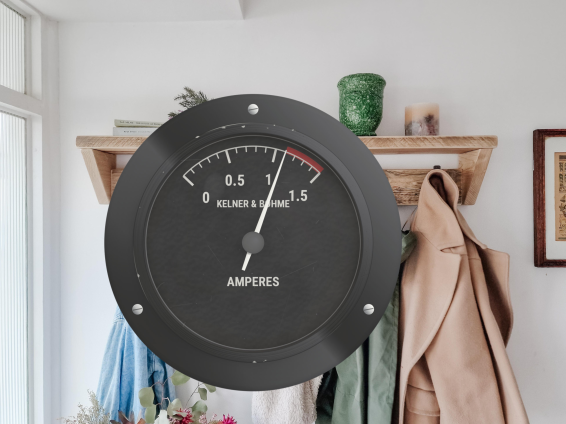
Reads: 1.1 (A)
